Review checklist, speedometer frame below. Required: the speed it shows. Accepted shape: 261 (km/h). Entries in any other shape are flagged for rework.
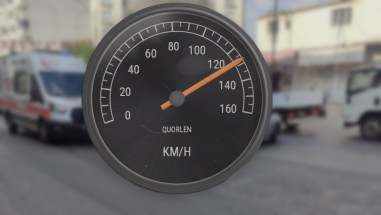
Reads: 127.5 (km/h)
